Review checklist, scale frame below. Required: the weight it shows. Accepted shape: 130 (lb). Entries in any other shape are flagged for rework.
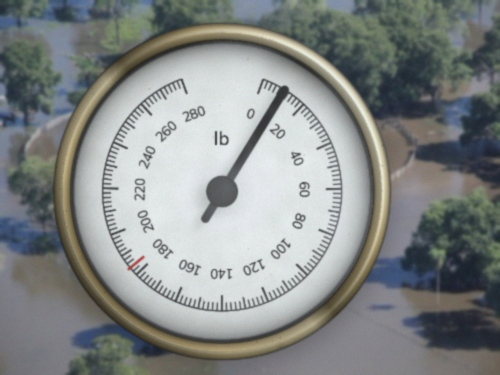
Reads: 10 (lb)
